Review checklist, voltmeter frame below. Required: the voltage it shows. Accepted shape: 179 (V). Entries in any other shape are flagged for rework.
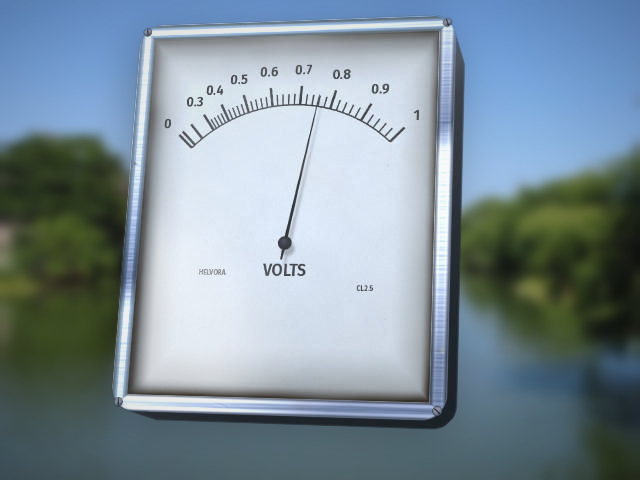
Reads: 0.76 (V)
